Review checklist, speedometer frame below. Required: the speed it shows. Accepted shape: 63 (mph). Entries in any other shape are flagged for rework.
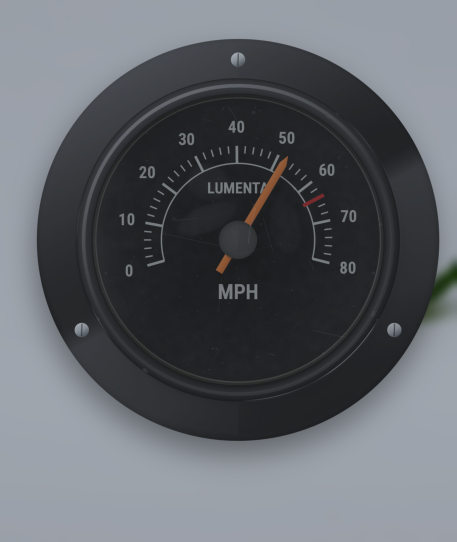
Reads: 52 (mph)
